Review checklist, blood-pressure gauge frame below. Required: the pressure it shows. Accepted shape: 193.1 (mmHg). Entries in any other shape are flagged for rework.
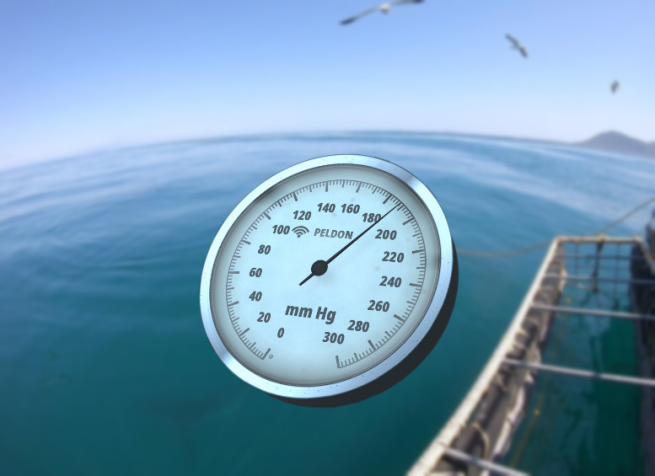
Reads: 190 (mmHg)
